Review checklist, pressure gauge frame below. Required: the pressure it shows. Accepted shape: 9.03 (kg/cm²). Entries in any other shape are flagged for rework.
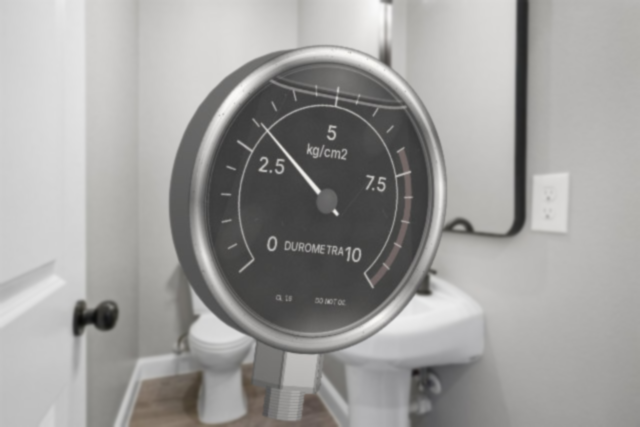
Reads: 3 (kg/cm²)
